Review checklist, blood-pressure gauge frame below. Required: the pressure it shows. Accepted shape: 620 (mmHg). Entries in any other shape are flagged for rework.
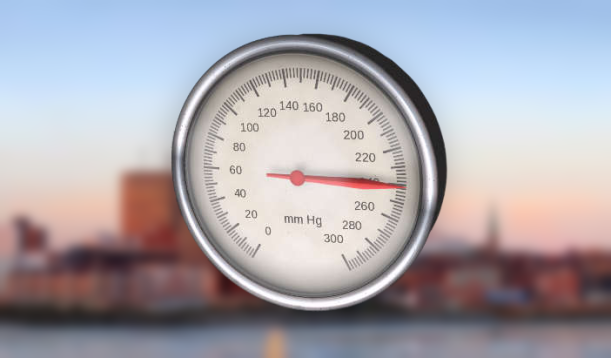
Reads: 240 (mmHg)
